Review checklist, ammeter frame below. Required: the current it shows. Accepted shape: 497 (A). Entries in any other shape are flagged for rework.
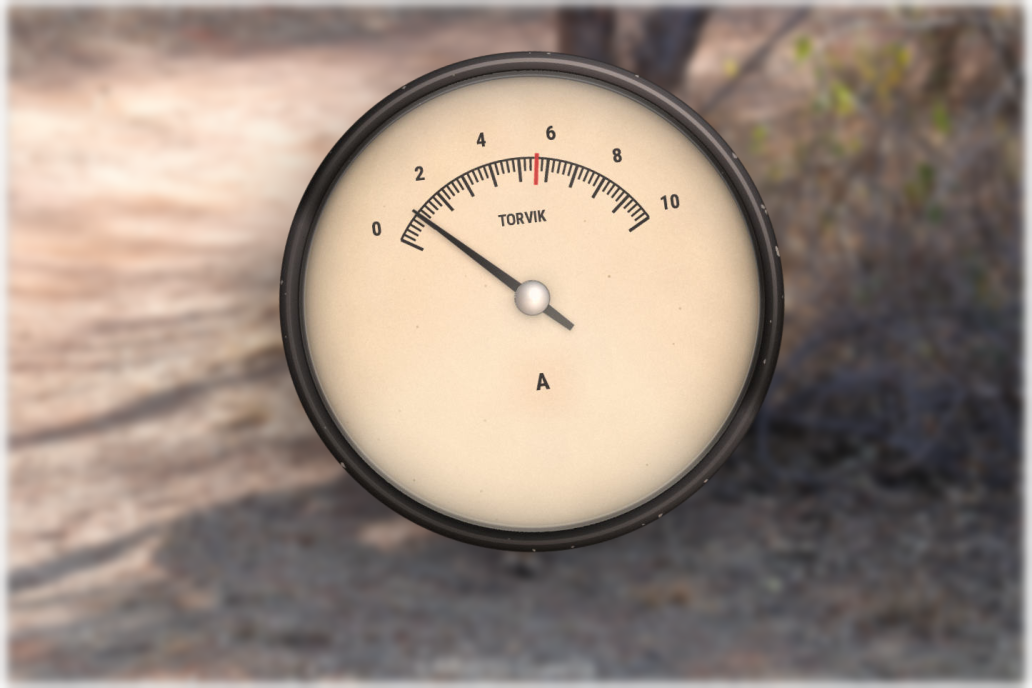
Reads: 1 (A)
